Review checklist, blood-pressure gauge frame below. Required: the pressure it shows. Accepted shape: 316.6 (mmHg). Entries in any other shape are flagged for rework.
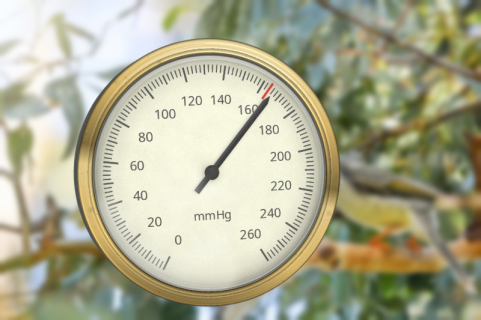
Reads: 166 (mmHg)
